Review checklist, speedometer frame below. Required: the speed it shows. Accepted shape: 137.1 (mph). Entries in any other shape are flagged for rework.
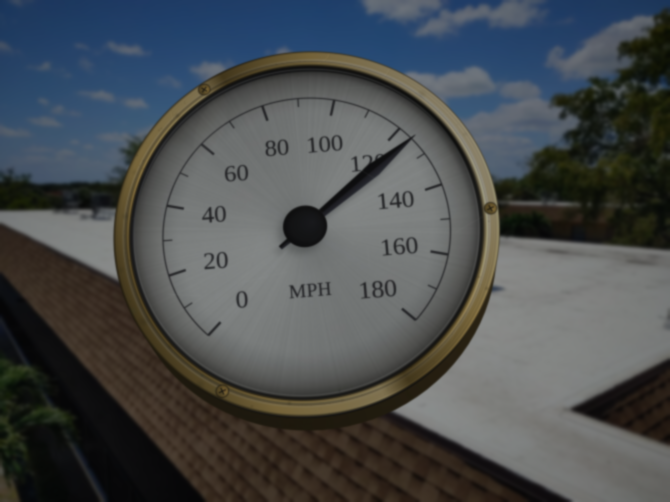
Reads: 125 (mph)
